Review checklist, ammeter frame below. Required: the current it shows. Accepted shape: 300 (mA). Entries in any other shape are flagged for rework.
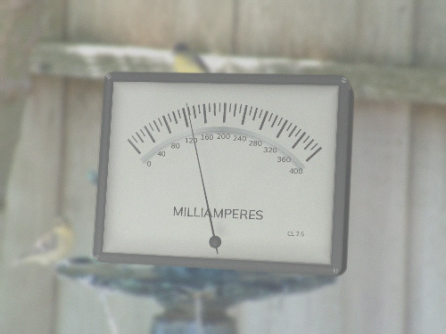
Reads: 130 (mA)
